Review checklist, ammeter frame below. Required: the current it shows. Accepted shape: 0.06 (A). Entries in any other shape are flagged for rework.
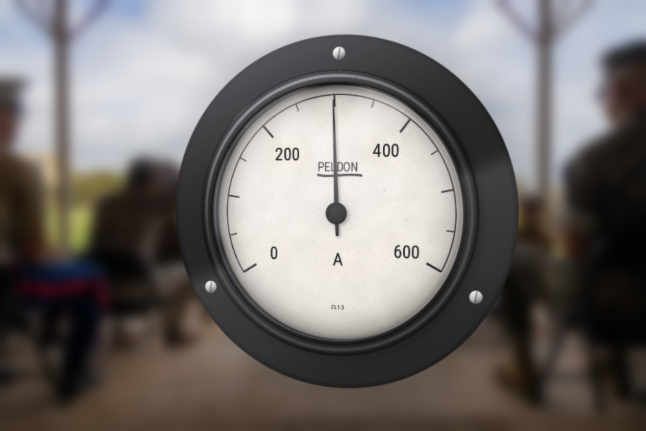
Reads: 300 (A)
